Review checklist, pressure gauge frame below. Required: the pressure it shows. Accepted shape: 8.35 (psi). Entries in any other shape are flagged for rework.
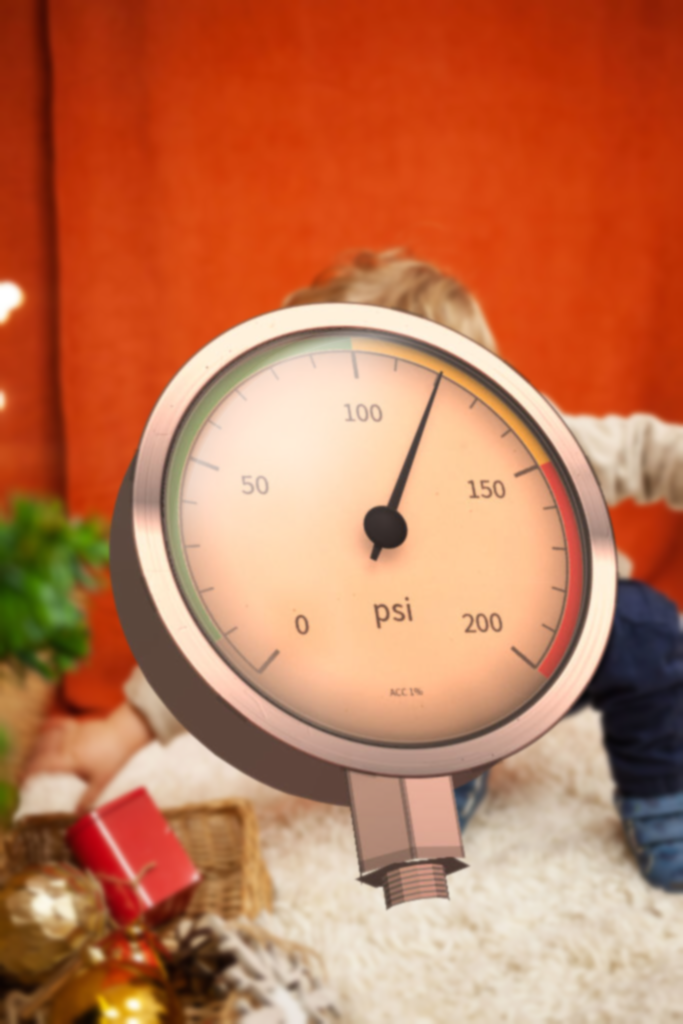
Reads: 120 (psi)
